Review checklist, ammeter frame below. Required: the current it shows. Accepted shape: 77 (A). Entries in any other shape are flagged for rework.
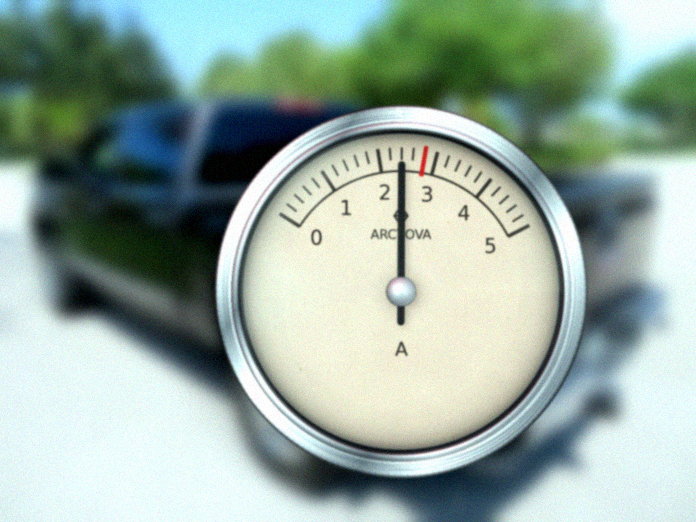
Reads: 2.4 (A)
